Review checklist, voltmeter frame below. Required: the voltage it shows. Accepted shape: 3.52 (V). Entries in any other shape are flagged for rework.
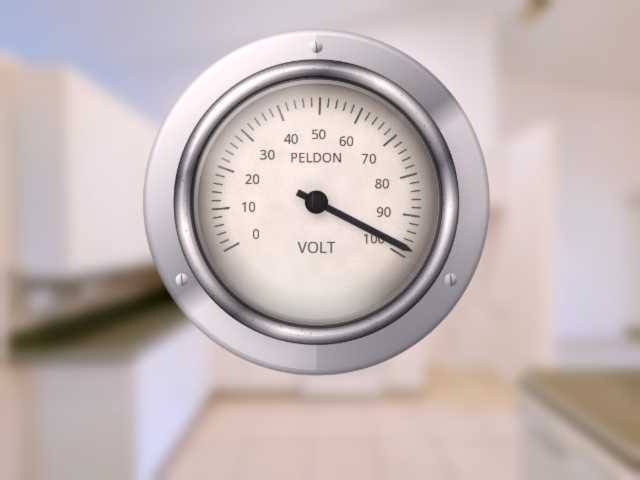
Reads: 98 (V)
